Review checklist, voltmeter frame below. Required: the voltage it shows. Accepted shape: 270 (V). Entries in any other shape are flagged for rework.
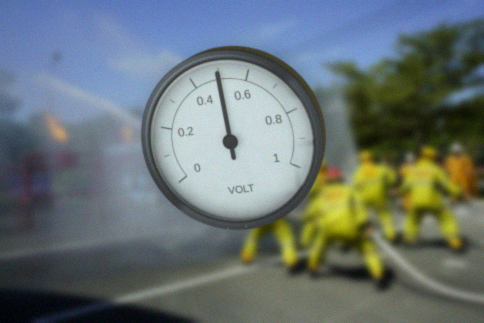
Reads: 0.5 (V)
